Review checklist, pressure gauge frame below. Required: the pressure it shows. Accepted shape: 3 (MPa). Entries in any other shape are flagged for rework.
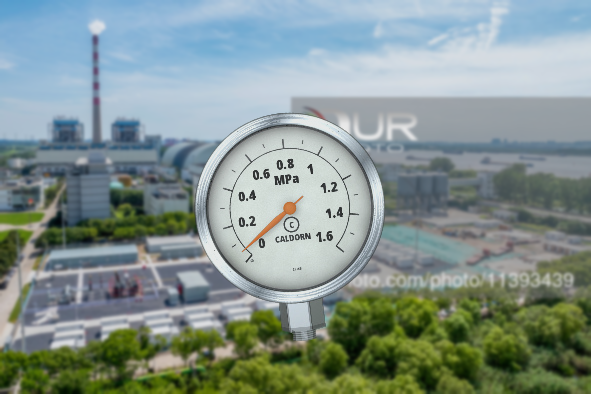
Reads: 0.05 (MPa)
